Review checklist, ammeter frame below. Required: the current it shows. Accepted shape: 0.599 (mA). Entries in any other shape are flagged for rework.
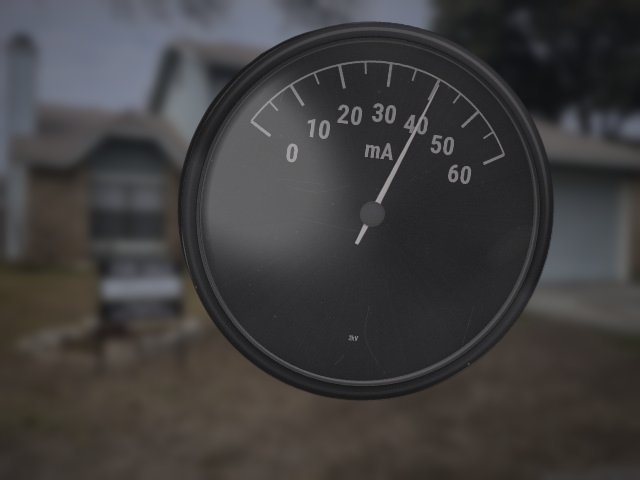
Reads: 40 (mA)
